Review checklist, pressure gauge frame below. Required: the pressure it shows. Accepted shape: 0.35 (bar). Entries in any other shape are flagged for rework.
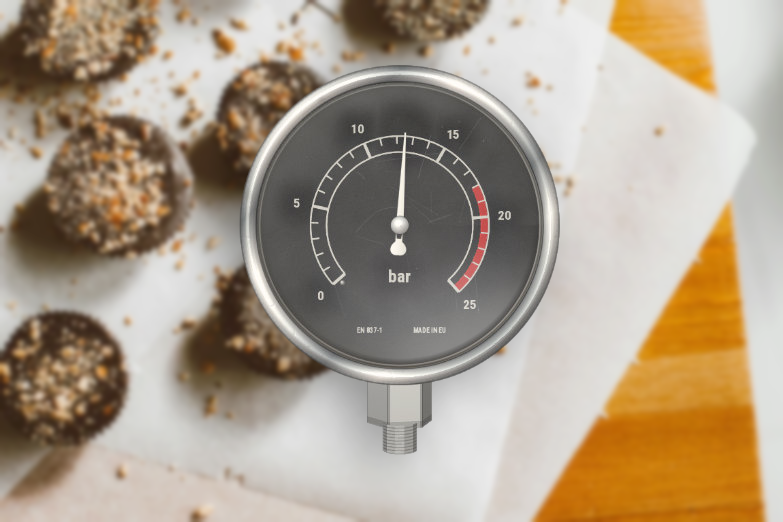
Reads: 12.5 (bar)
